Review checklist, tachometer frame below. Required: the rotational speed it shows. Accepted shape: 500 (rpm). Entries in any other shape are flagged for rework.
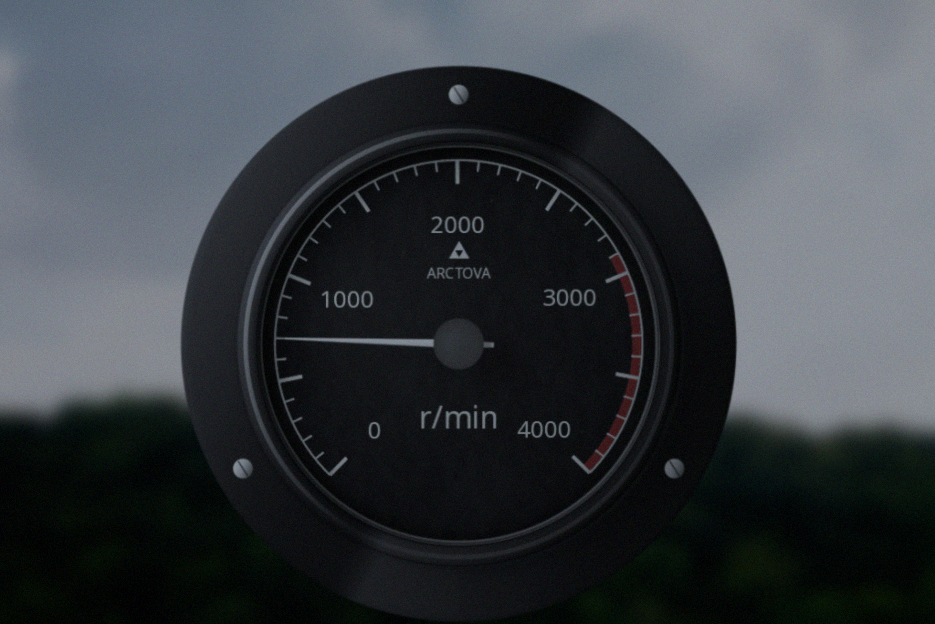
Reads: 700 (rpm)
